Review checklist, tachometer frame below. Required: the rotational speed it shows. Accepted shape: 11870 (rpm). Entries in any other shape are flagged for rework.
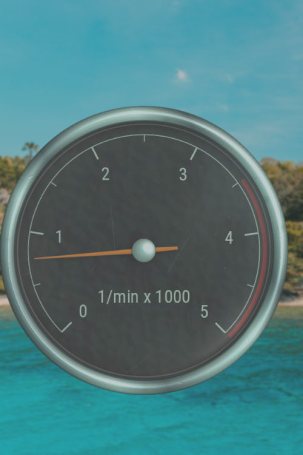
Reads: 750 (rpm)
